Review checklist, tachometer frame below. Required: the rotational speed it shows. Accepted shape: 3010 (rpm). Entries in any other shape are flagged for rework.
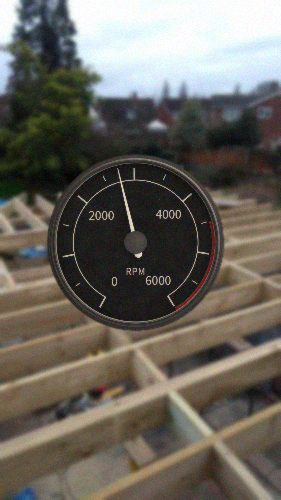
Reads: 2750 (rpm)
